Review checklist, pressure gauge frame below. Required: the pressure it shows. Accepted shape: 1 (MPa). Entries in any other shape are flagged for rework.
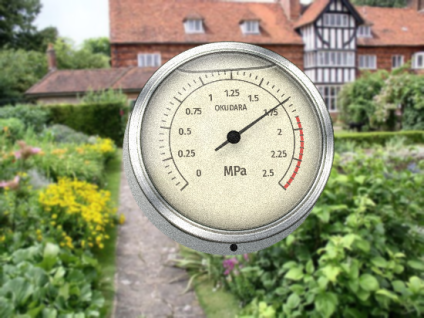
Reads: 1.75 (MPa)
